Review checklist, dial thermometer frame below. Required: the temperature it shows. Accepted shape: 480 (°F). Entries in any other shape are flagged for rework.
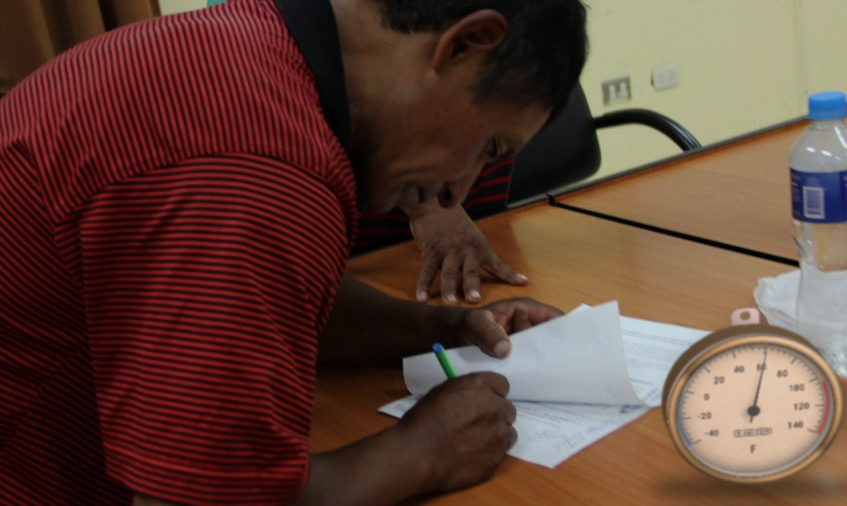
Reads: 60 (°F)
